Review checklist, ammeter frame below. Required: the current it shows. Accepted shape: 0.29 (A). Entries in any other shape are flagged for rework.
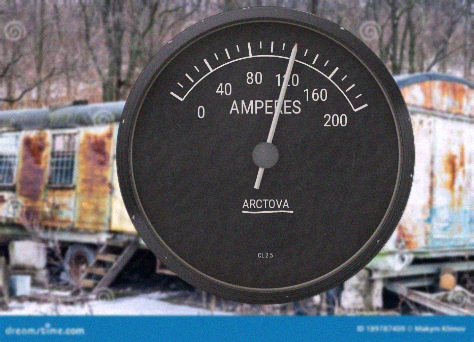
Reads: 120 (A)
